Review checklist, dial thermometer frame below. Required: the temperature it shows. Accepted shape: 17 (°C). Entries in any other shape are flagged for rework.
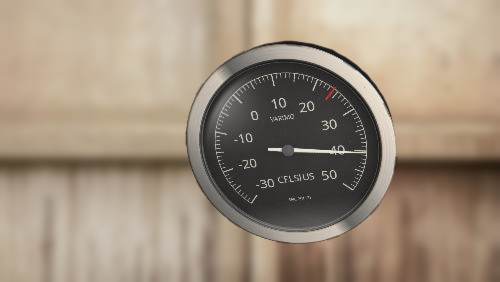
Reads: 40 (°C)
